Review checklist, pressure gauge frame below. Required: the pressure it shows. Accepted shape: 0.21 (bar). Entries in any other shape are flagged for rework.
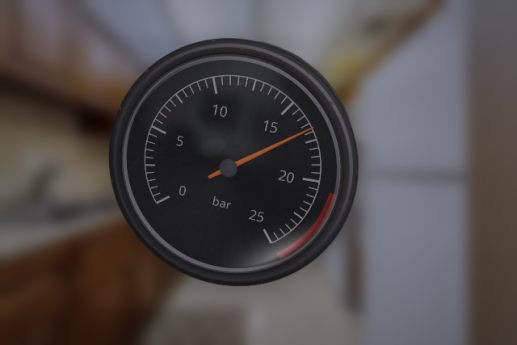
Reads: 16.75 (bar)
